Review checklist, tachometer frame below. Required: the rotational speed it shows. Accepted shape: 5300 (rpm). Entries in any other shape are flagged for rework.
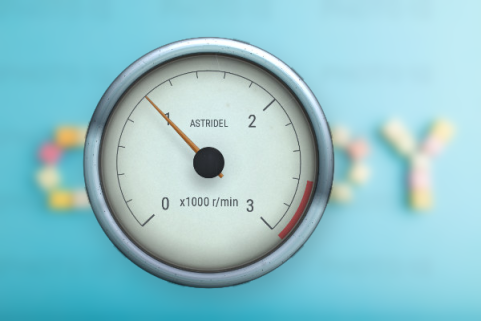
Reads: 1000 (rpm)
